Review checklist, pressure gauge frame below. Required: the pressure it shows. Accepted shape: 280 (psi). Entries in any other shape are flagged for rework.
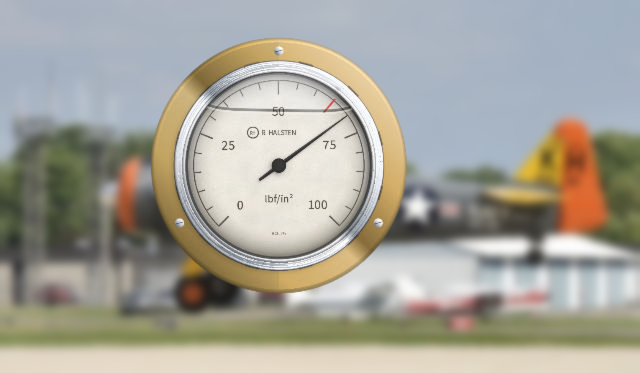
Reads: 70 (psi)
